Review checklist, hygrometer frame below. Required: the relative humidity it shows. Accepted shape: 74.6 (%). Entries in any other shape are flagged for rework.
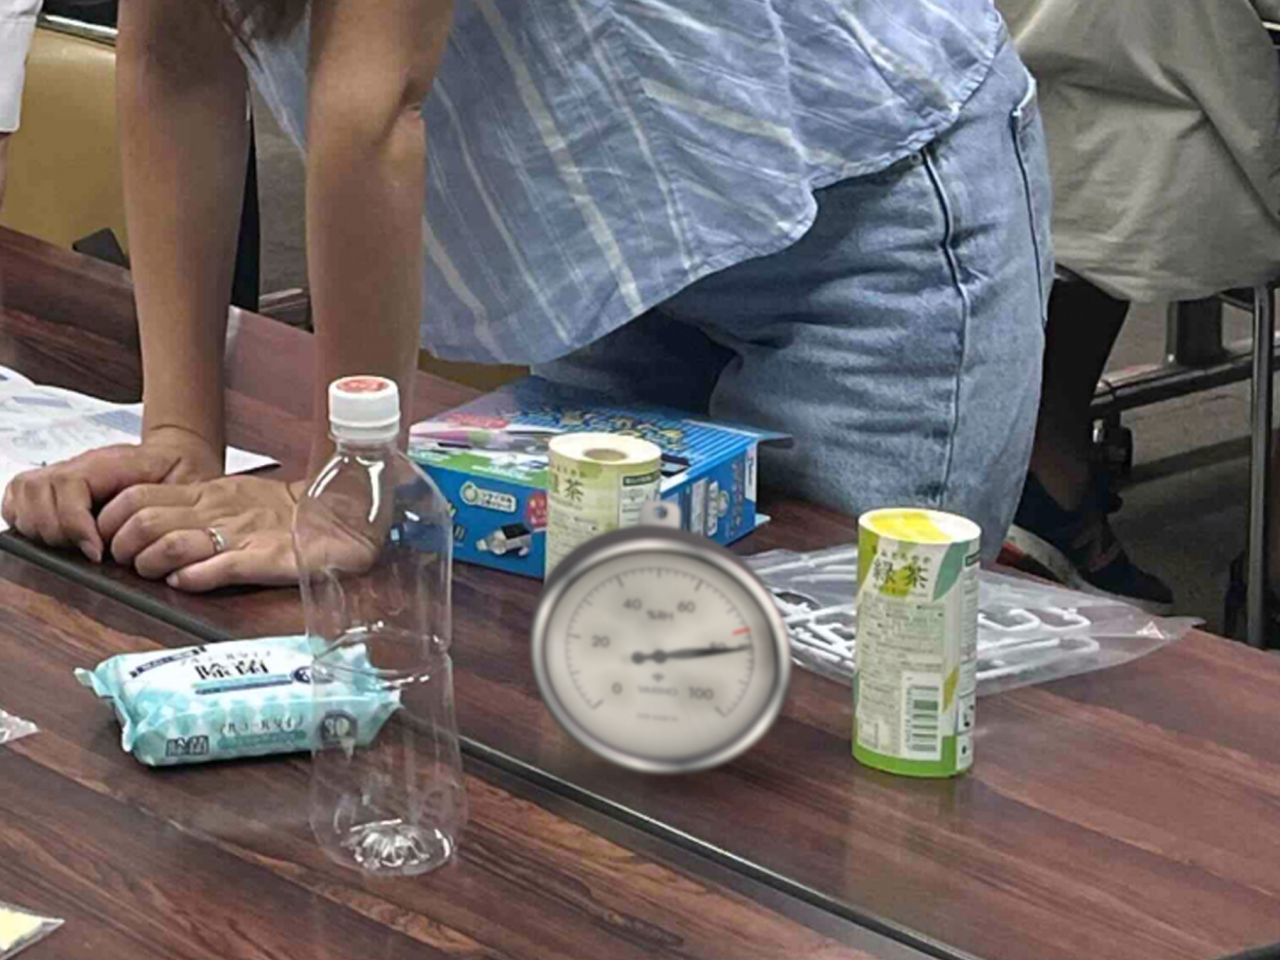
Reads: 80 (%)
